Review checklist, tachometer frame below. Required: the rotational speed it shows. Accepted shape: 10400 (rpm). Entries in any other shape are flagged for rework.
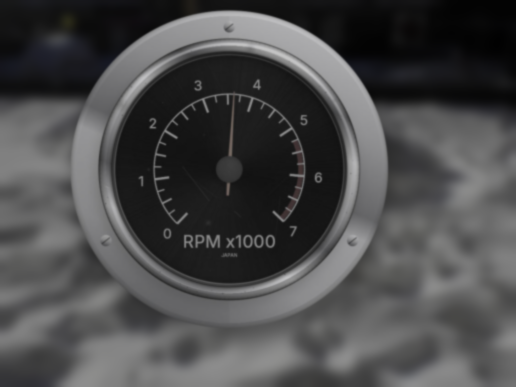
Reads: 3625 (rpm)
